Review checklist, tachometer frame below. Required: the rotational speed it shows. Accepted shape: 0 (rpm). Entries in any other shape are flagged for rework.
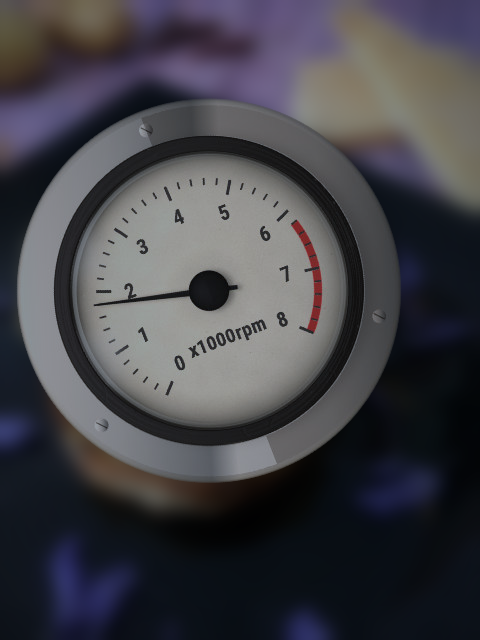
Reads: 1800 (rpm)
